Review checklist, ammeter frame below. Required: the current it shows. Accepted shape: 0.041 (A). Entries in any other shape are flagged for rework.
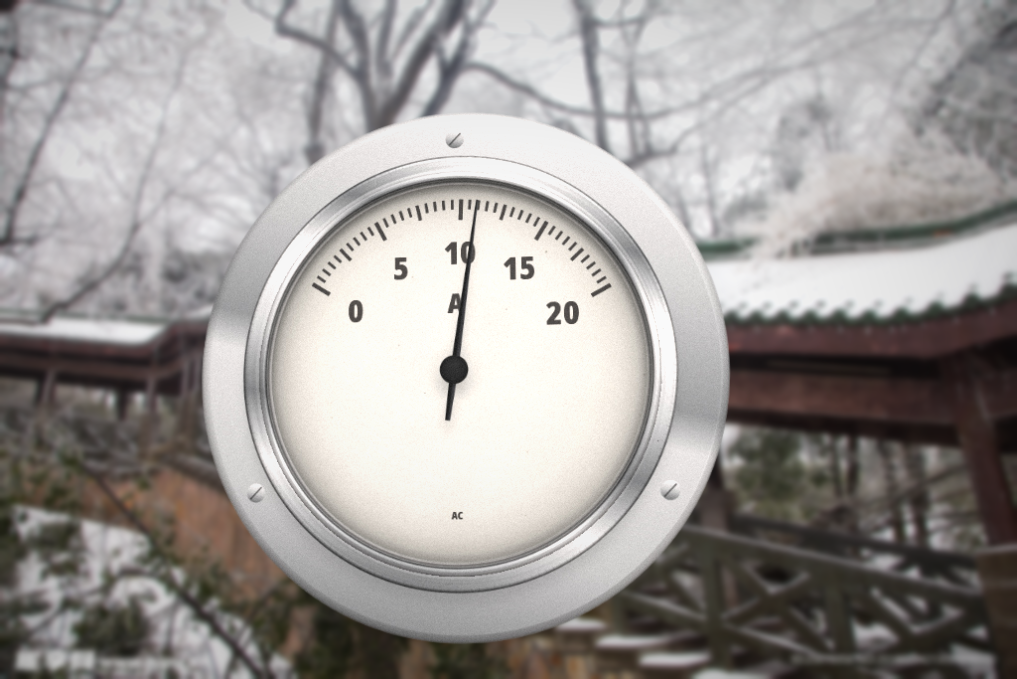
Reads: 11 (A)
